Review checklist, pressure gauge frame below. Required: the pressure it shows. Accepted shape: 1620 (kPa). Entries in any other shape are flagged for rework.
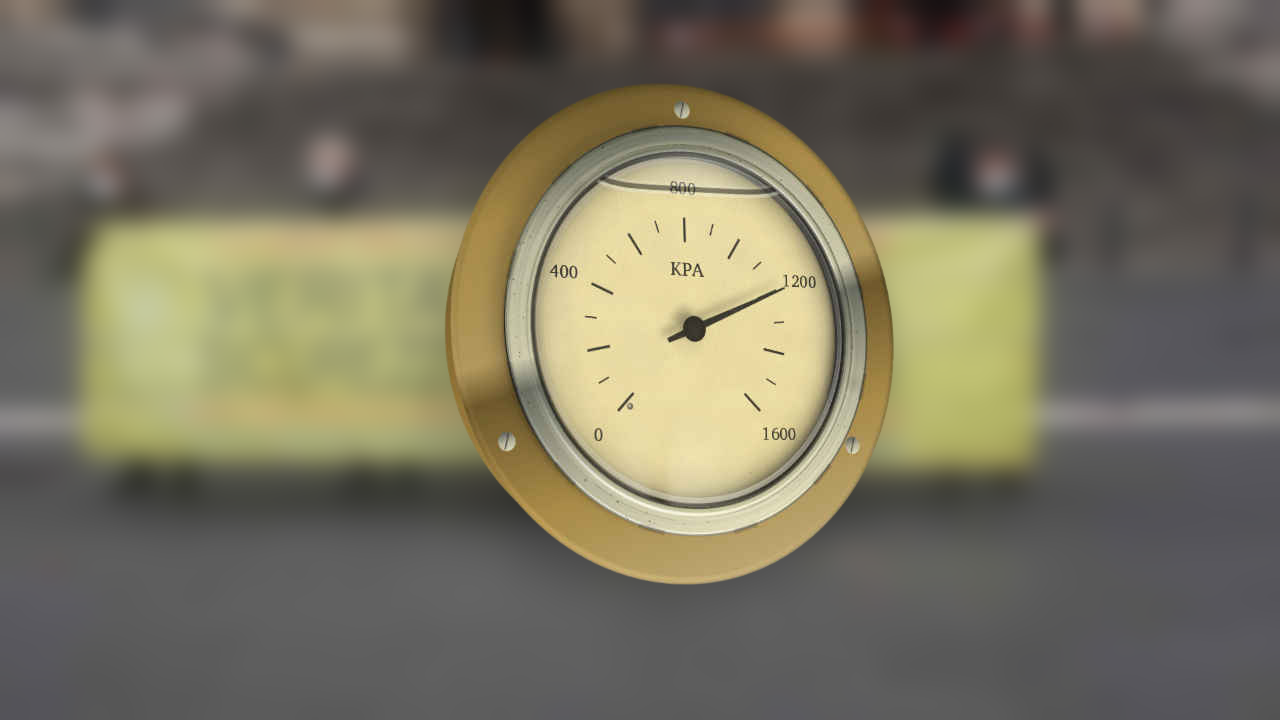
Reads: 1200 (kPa)
